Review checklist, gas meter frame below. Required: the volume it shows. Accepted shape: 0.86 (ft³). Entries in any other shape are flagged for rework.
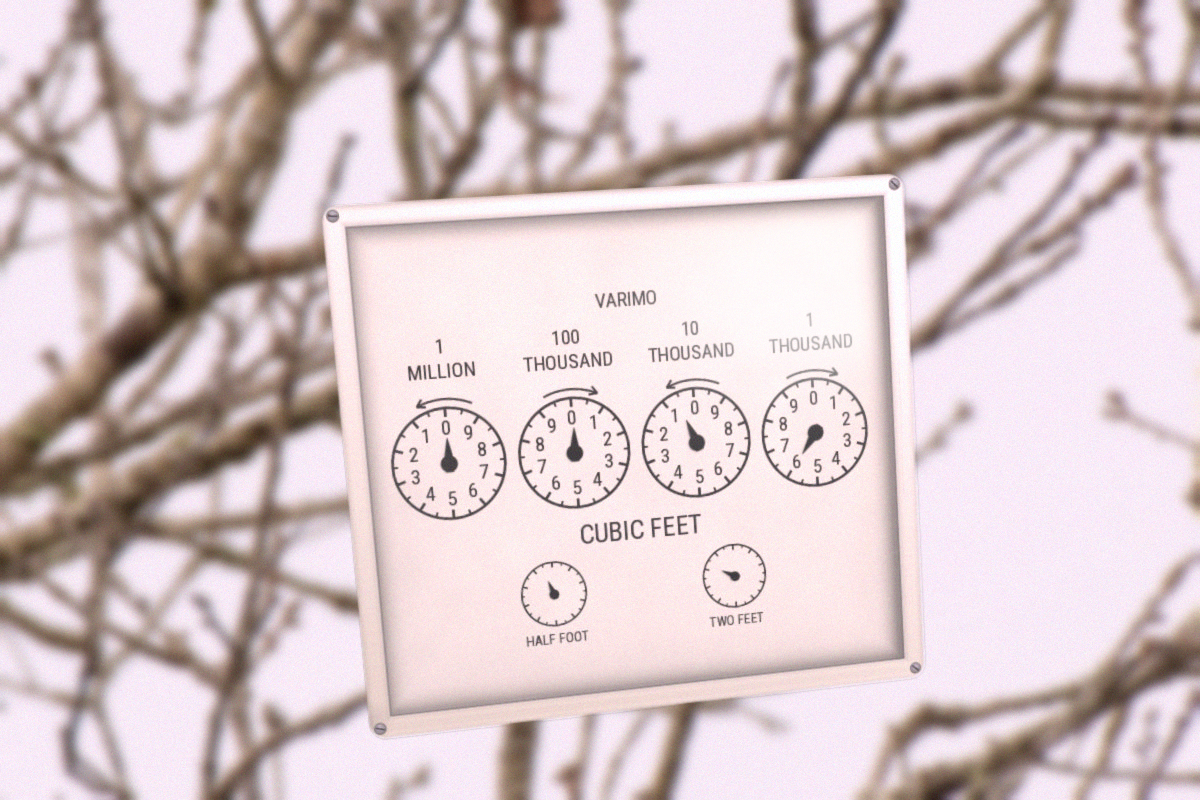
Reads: 600 (ft³)
